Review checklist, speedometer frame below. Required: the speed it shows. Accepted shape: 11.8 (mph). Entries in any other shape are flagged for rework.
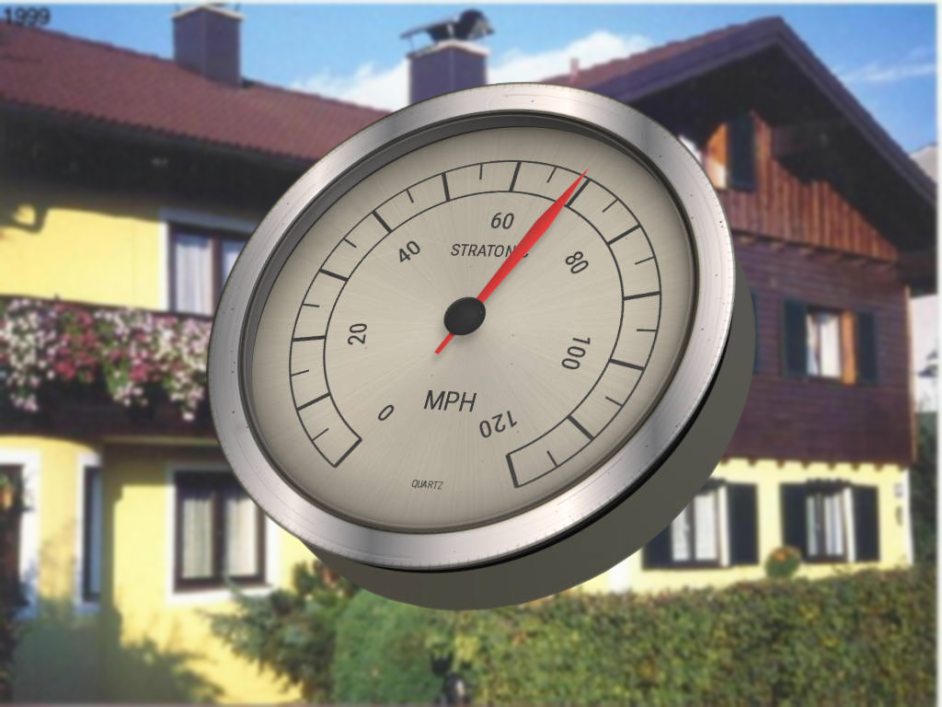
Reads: 70 (mph)
